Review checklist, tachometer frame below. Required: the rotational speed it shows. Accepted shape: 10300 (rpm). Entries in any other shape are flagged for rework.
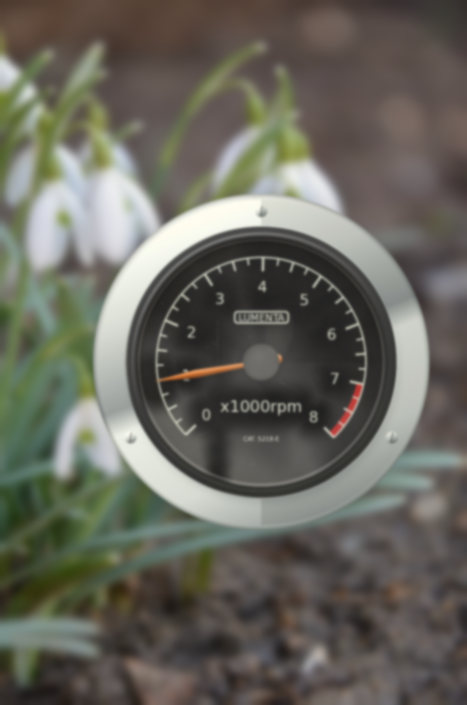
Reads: 1000 (rpm)
